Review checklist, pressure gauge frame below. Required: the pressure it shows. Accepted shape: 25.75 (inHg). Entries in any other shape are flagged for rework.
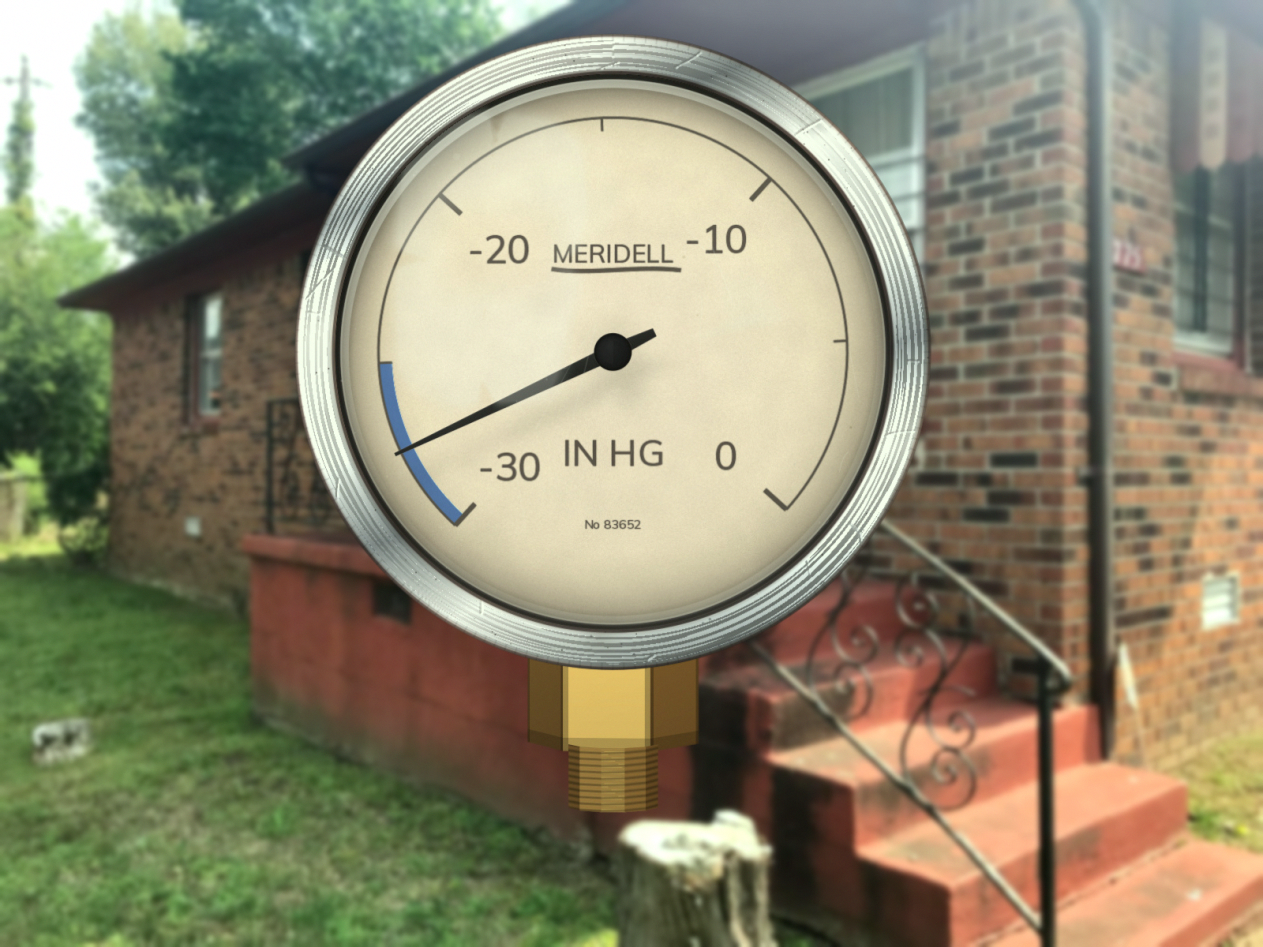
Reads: -27.5 (inHg)
